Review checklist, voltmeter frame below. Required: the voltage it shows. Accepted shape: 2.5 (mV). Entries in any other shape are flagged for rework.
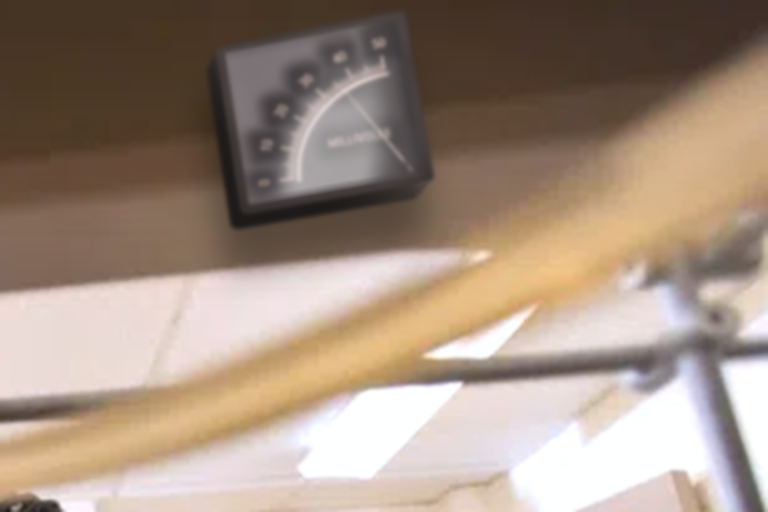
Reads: 35 (mV)
